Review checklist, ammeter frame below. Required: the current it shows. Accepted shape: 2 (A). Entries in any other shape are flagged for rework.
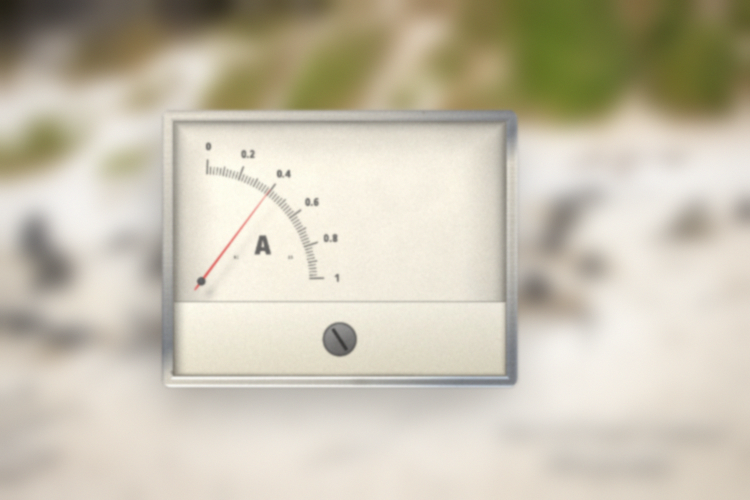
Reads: 0.4 (A)
